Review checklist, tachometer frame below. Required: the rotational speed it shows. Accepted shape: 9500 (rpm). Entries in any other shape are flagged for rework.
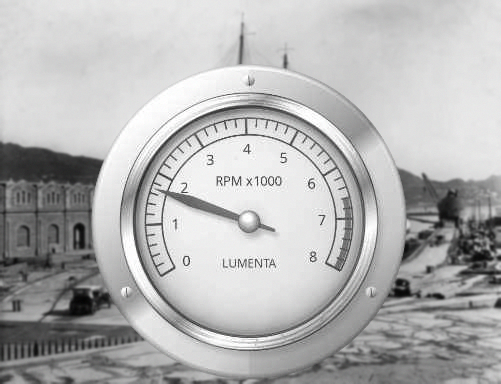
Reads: 1700 (rpm)
